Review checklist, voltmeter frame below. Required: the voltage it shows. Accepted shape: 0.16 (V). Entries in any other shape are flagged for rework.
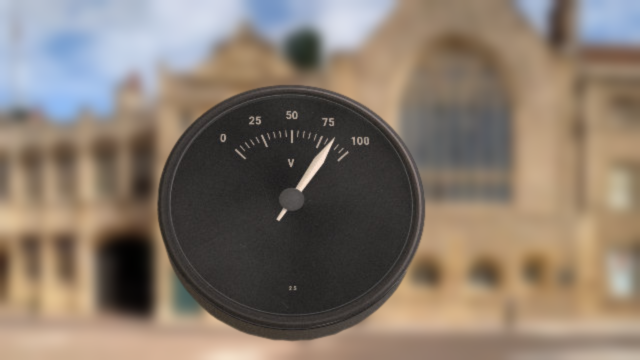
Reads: 85 (V)
